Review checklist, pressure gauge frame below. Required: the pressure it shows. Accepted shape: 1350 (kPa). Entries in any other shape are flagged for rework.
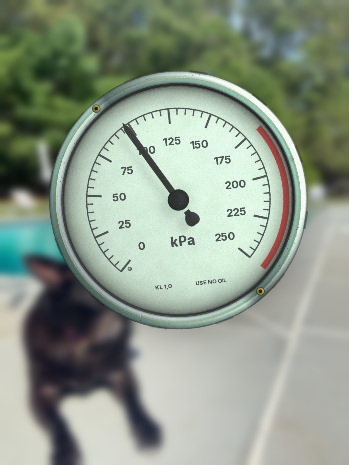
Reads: 97.5 (kPa)
